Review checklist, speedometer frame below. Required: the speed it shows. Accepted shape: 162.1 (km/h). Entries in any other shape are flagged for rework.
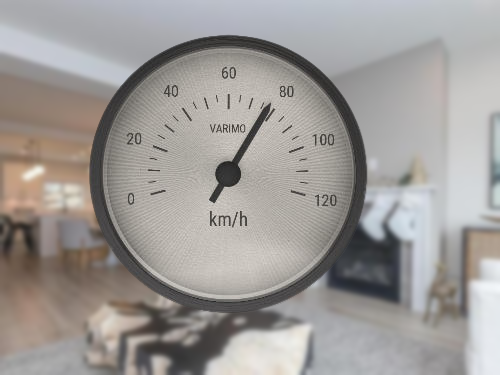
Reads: 77.5 (km/h)
